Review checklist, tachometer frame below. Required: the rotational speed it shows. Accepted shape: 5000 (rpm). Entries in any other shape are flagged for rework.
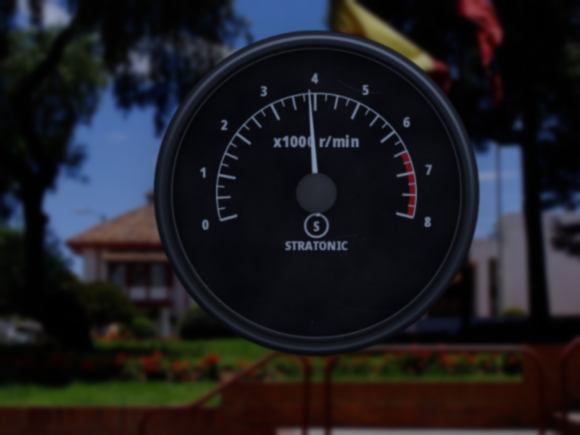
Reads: 3875 (rpm)
